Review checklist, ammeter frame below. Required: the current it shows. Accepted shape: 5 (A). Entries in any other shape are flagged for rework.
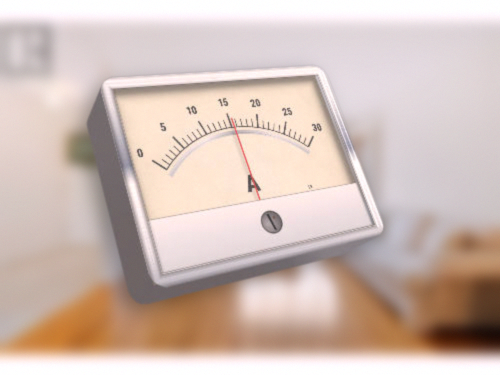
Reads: 15 (A)
